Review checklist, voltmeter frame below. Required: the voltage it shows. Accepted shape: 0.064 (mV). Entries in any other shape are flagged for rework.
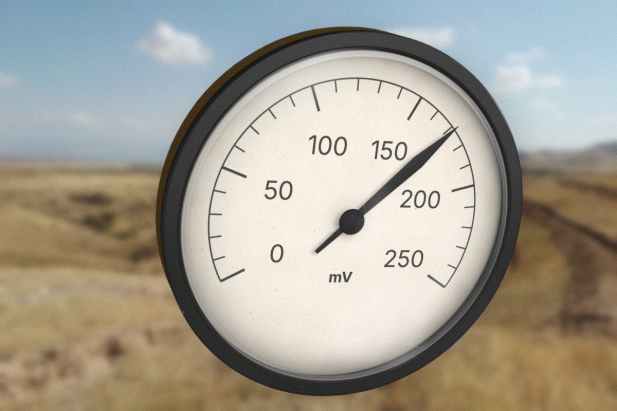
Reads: 170 (mV)
